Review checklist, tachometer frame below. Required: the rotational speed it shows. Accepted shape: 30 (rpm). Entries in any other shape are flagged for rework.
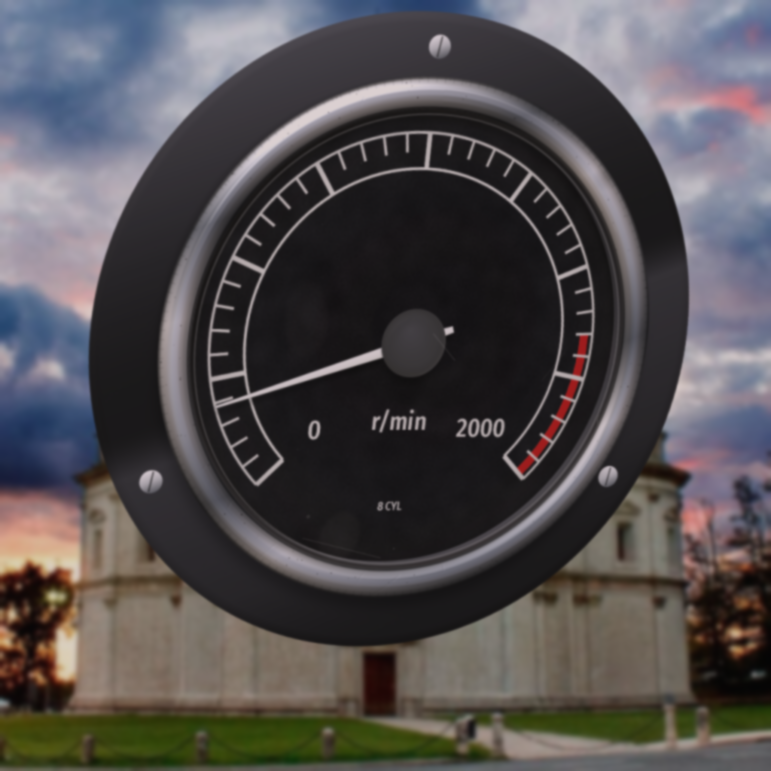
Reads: 200 (rpm)
